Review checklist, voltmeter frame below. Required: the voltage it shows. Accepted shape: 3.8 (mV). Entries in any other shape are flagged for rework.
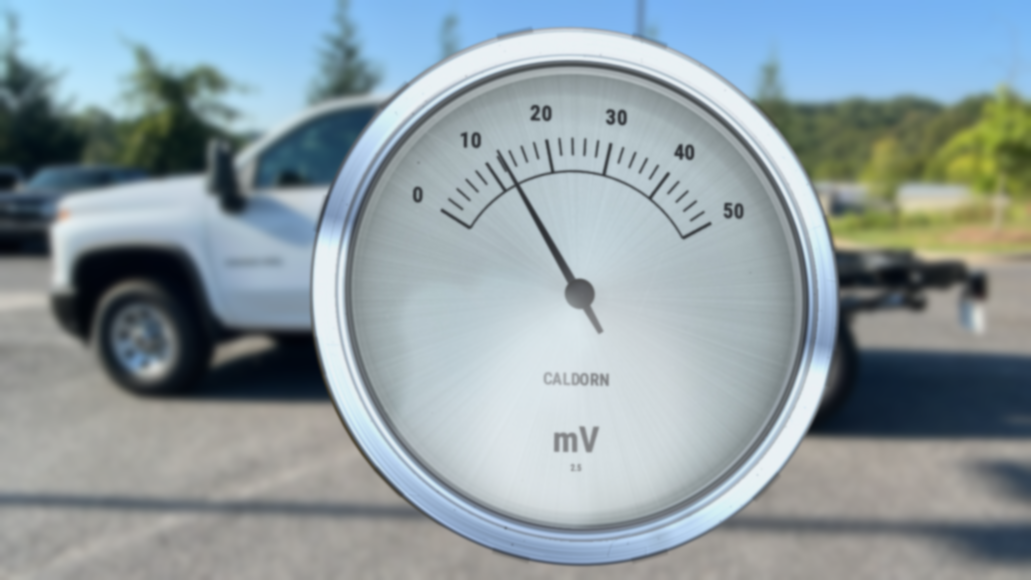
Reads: 12 (mV)
